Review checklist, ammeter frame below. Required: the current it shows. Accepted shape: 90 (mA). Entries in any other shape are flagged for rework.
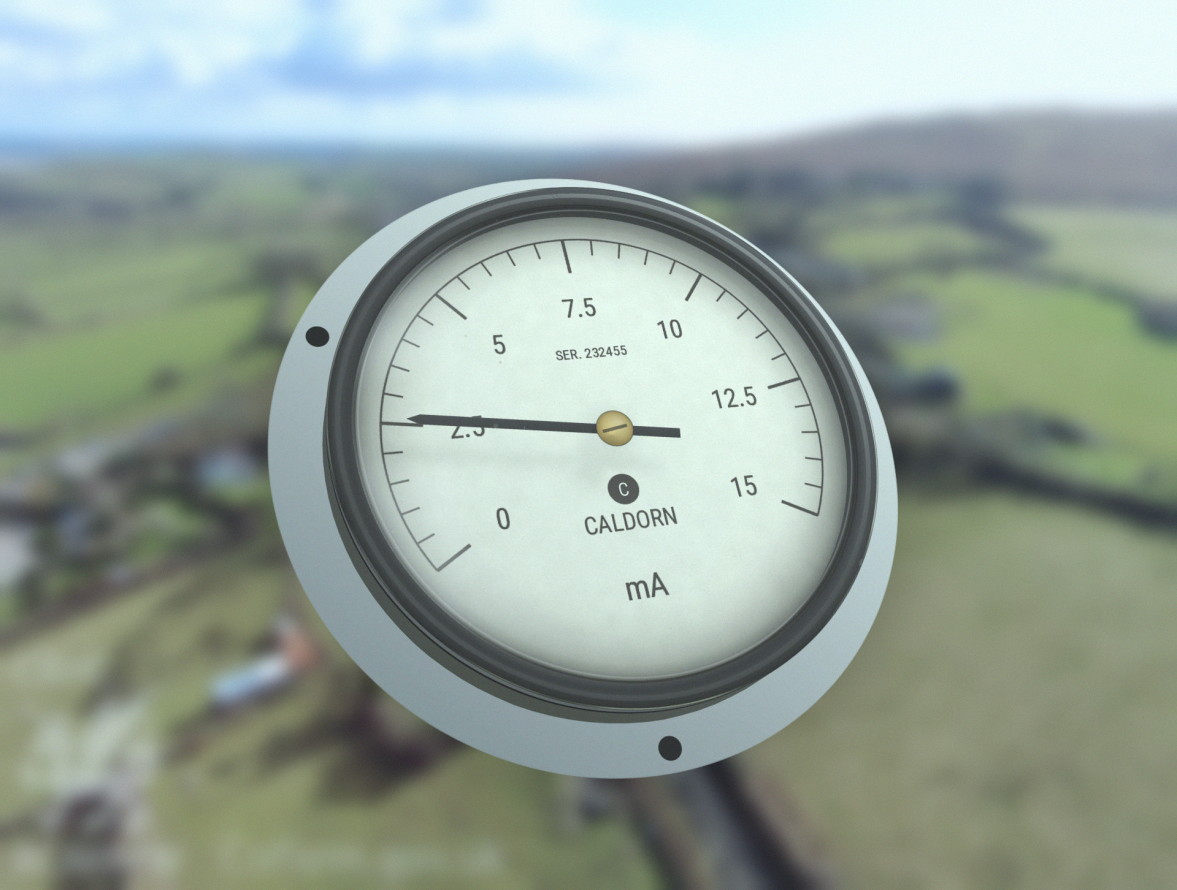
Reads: 2.5 (mA)
